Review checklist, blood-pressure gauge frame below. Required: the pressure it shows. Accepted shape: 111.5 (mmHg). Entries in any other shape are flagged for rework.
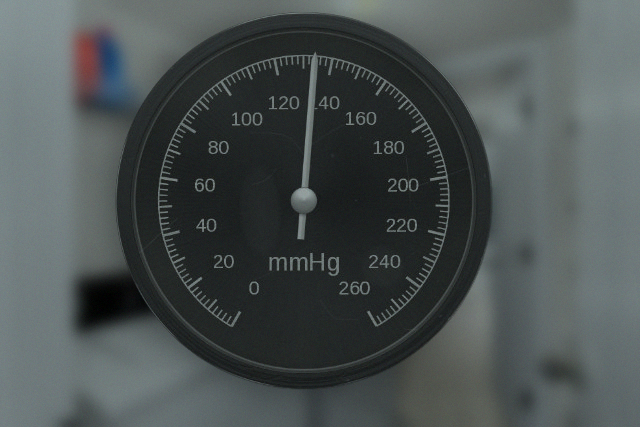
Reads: 134 (mmHg)
